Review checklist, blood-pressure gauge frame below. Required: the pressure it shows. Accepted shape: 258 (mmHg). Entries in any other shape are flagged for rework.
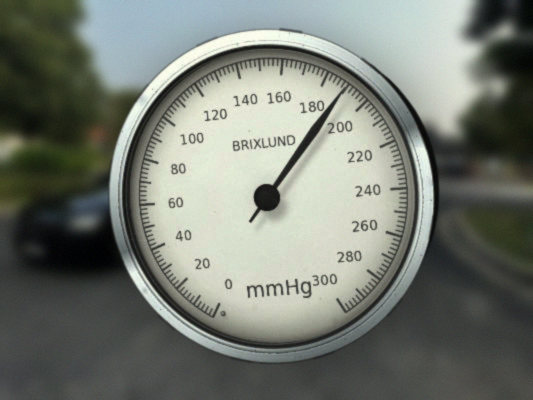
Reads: 190 (mmHg)
